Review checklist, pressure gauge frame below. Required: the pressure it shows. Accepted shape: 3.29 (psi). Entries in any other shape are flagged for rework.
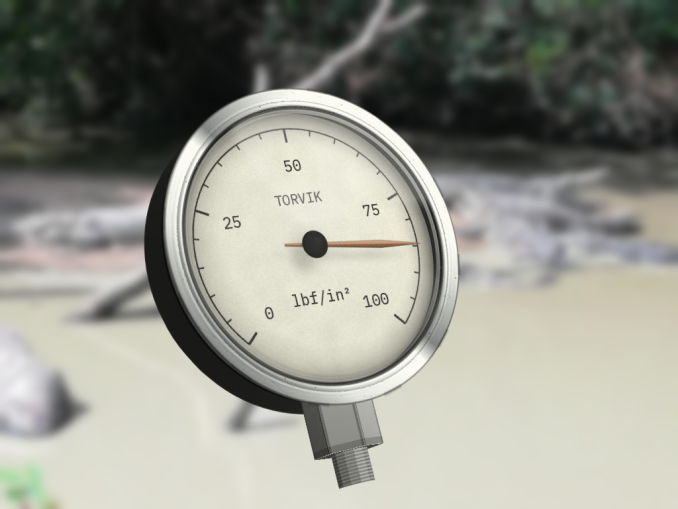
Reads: 85 (psi)
